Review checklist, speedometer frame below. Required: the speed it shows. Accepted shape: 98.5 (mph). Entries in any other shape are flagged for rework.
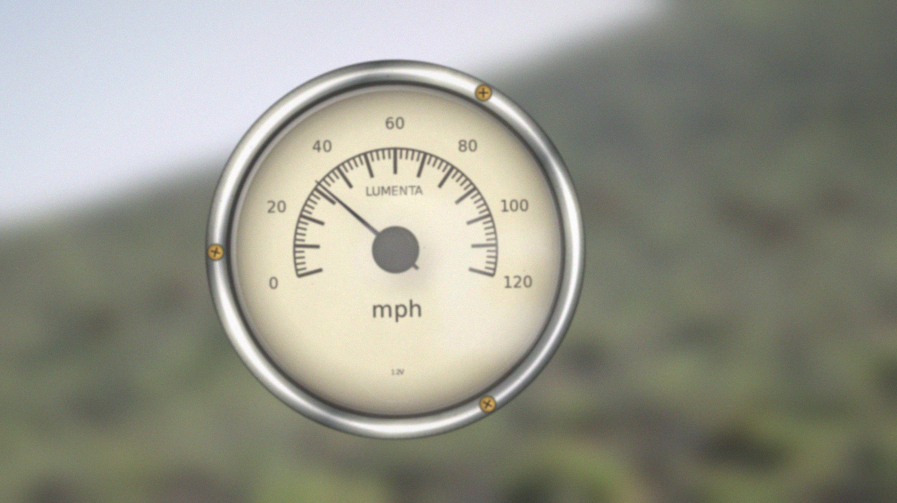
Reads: 32 (mph)
